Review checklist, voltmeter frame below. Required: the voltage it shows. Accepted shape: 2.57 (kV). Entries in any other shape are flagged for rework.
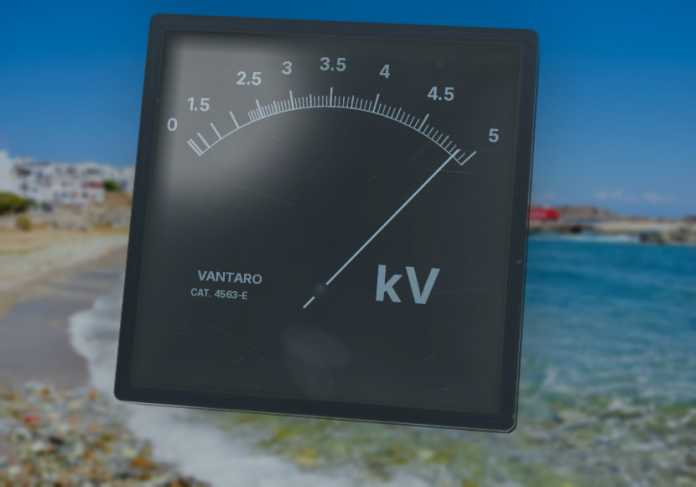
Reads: 4.9 (kV)
